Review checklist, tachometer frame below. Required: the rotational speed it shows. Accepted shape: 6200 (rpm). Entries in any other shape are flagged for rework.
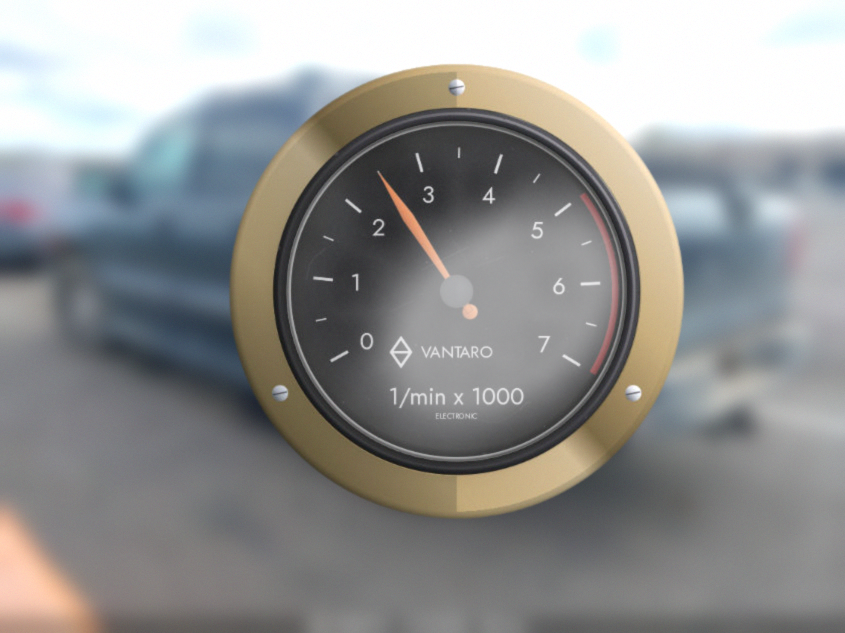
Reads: 2500 (rpm)
